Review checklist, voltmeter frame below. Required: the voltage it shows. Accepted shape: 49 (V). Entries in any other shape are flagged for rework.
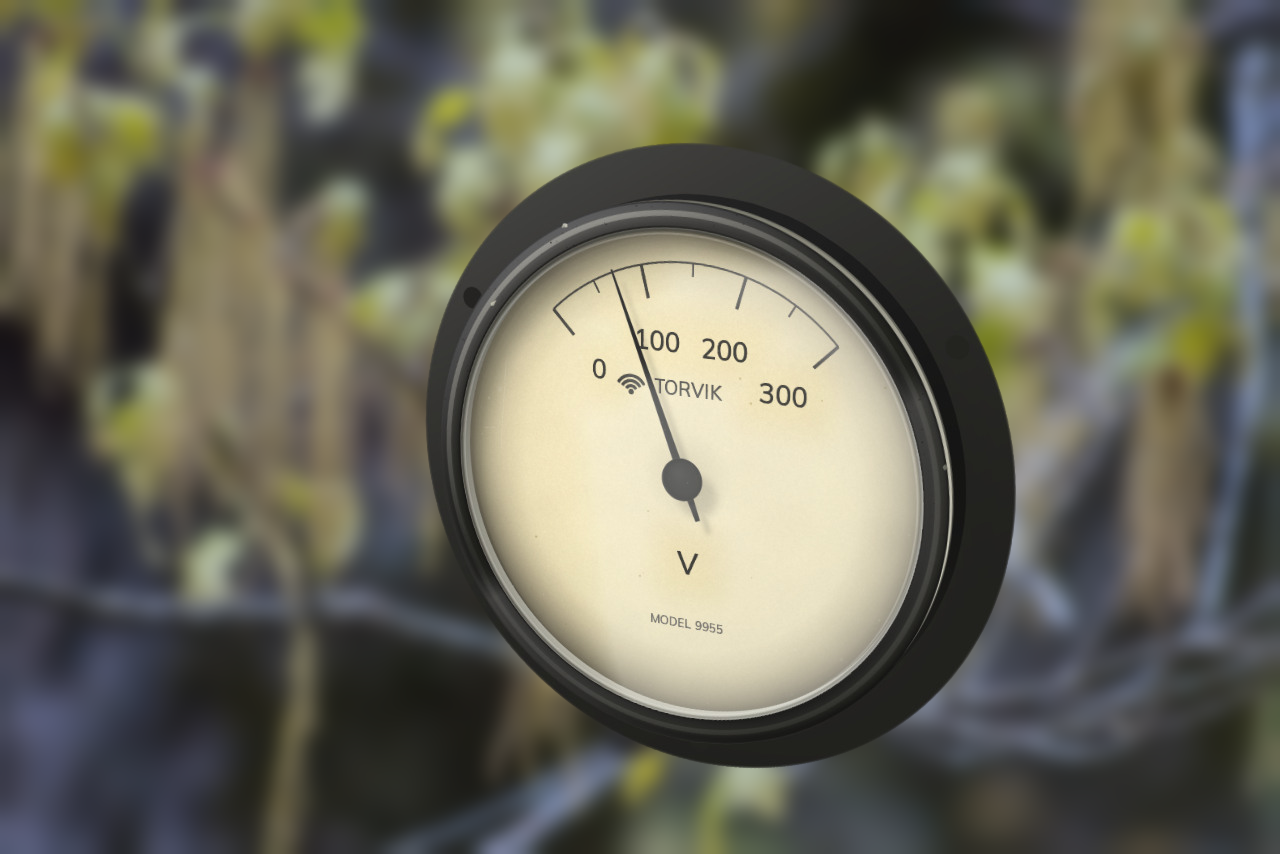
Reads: 75 (V)
